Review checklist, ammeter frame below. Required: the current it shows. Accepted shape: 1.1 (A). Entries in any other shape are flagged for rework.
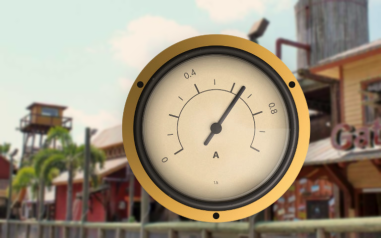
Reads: 0.65 (A)
